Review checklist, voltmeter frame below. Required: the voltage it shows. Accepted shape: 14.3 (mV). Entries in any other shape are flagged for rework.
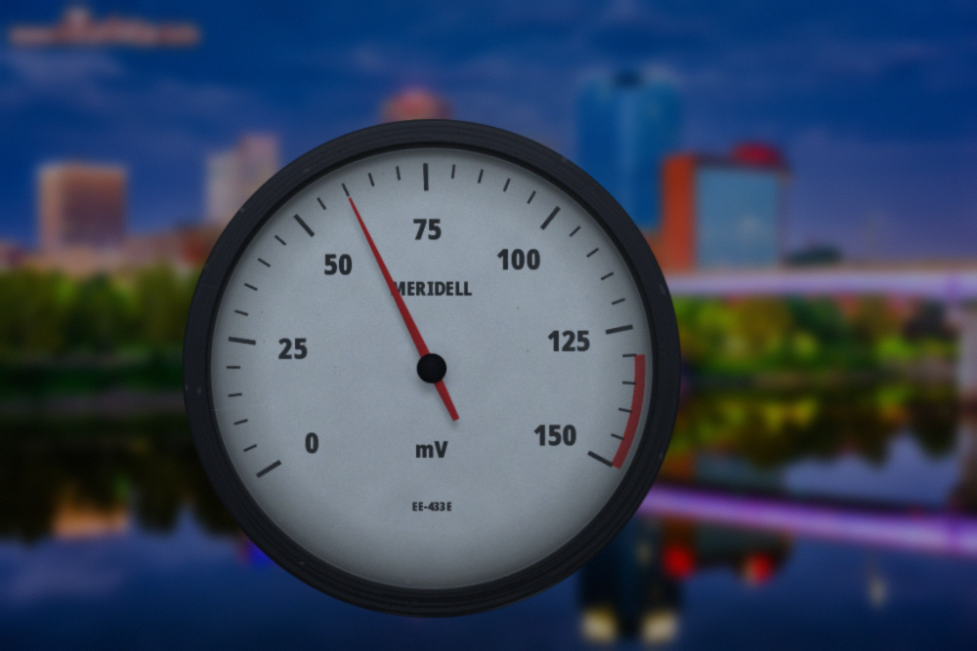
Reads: 60 (mV)
